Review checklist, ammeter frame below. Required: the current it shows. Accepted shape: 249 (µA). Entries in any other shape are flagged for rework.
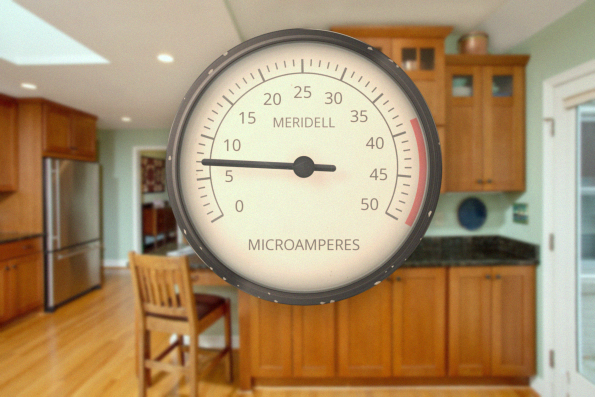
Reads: 7 (µA)
